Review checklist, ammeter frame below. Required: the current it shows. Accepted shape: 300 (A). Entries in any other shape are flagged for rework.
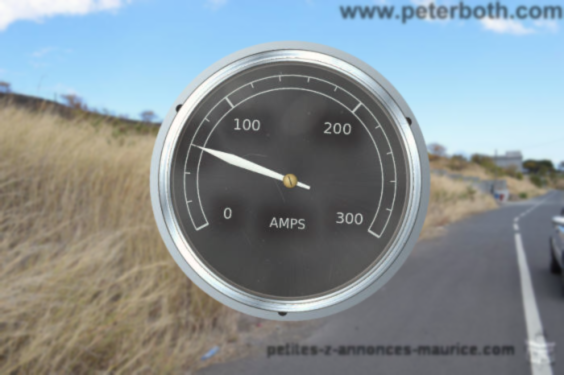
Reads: 60 (A)
